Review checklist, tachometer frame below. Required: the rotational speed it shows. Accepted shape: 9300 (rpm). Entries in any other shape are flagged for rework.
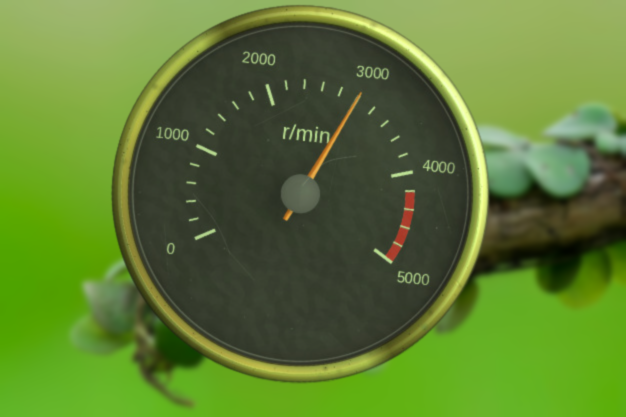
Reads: 3000 (rpm)
